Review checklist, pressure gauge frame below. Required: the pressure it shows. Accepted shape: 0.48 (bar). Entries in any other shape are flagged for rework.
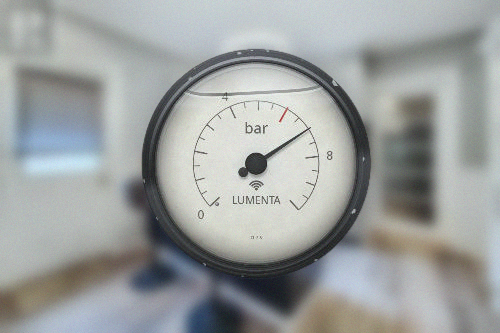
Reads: 7 (bar)
